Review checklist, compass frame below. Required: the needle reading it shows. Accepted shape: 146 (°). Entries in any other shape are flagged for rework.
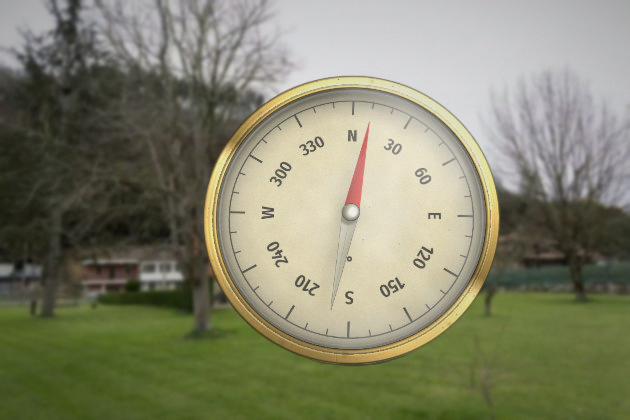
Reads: 10 (°)
